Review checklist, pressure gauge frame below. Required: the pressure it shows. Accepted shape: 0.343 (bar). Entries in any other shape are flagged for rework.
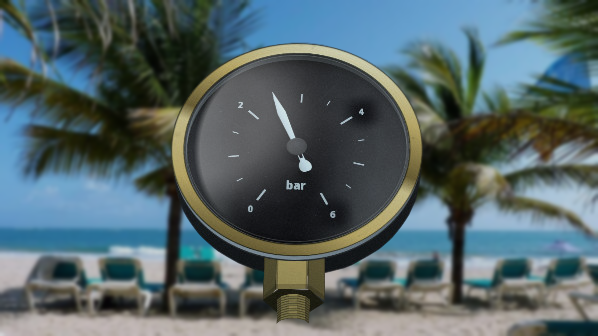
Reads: 2.5 (bar)
